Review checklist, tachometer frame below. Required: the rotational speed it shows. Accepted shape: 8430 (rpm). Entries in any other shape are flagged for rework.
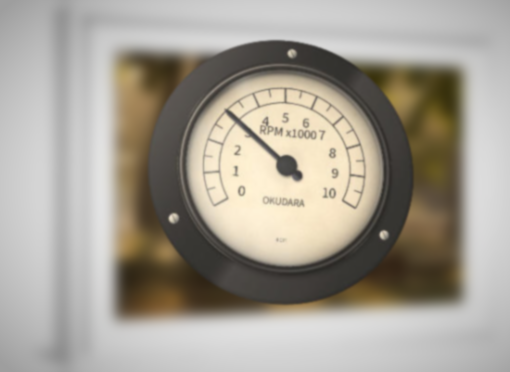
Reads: 3000 (rpm)
